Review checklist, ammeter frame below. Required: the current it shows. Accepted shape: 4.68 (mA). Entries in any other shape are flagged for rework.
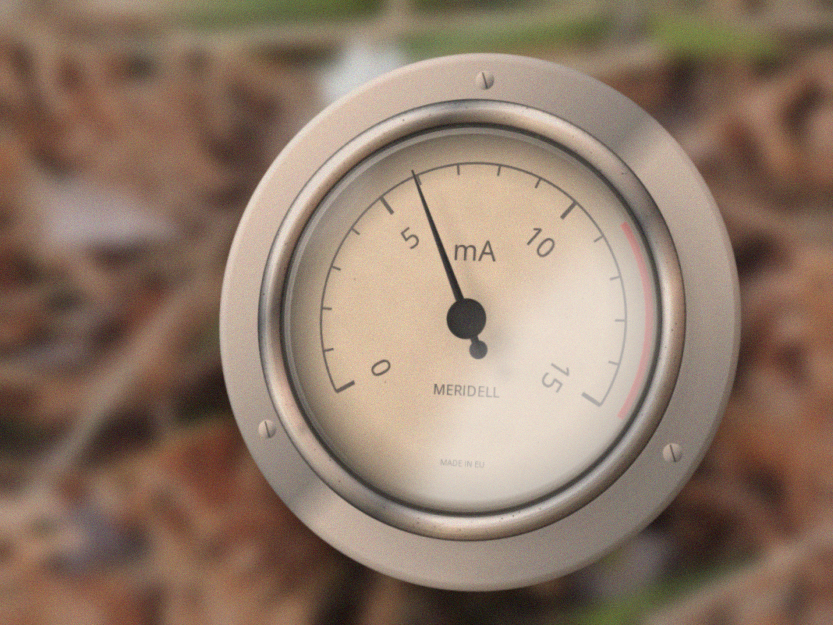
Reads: 6 (mA)
